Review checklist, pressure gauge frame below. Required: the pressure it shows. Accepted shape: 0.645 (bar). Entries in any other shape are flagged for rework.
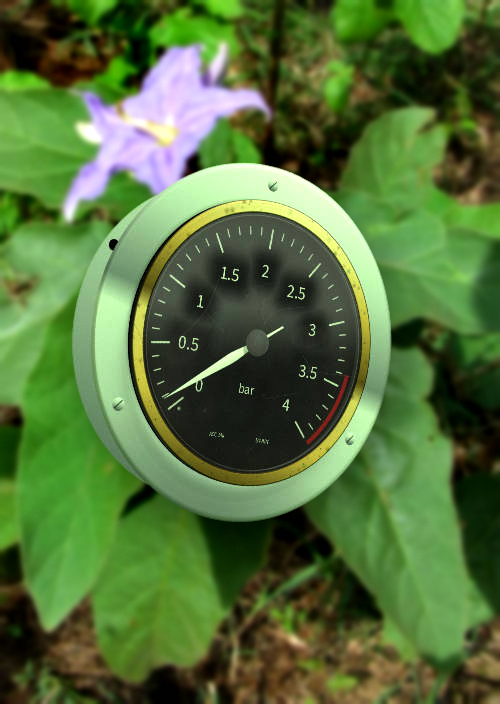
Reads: 0.1 (bar)
